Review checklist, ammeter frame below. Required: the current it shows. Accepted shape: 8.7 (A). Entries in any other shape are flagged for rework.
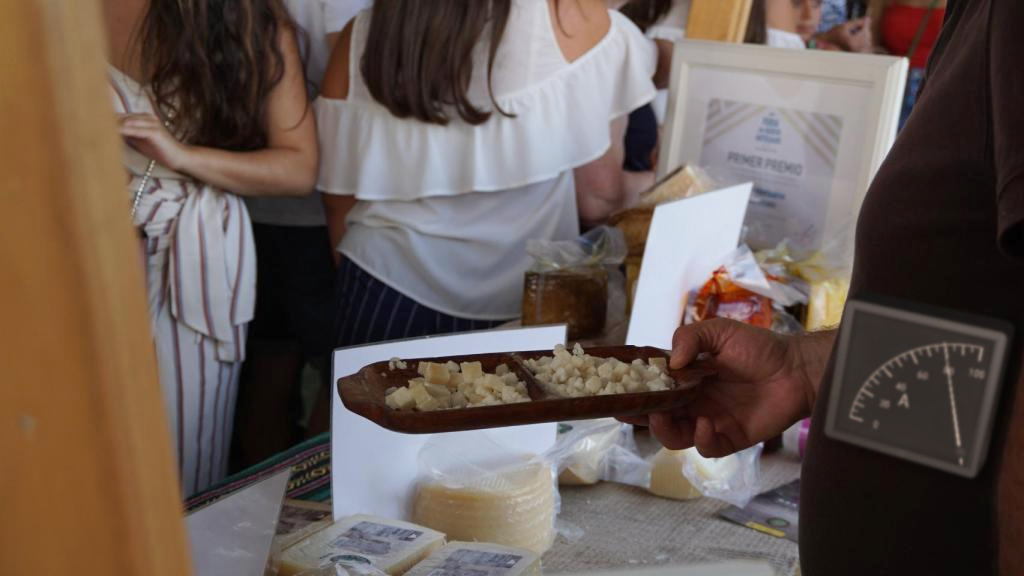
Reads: 80 (A)
